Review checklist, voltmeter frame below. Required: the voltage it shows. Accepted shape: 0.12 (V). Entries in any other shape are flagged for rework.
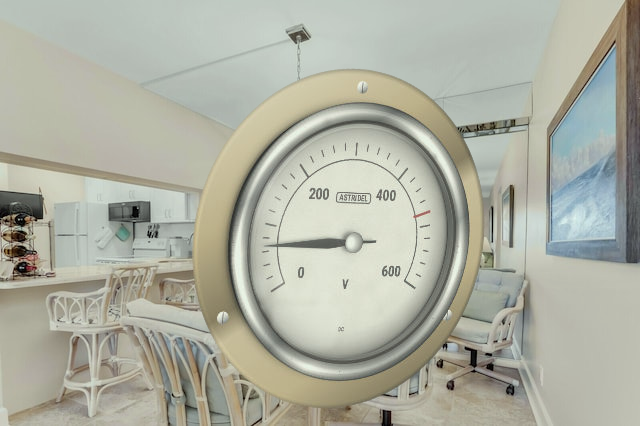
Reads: 70 (V)
